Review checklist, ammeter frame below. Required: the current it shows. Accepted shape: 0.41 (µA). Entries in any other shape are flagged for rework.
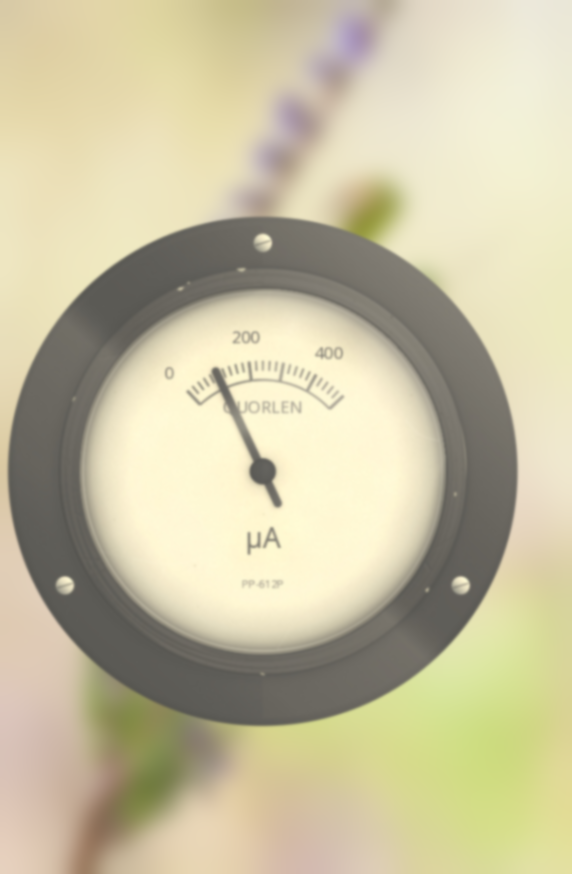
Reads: 100 (µA)
